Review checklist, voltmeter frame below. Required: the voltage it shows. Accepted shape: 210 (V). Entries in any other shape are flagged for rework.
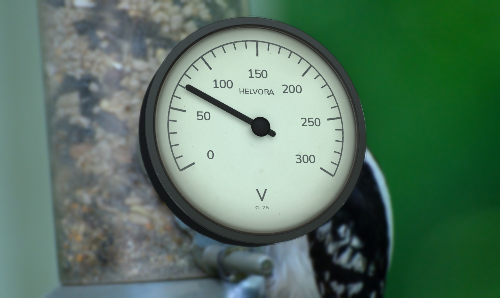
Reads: 70 (V)
